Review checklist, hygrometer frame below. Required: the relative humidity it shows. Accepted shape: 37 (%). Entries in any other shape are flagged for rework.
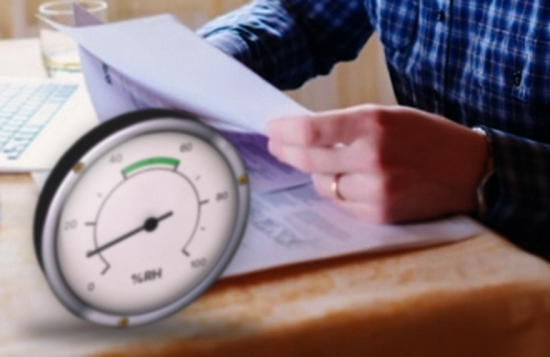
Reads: 10 (%)
